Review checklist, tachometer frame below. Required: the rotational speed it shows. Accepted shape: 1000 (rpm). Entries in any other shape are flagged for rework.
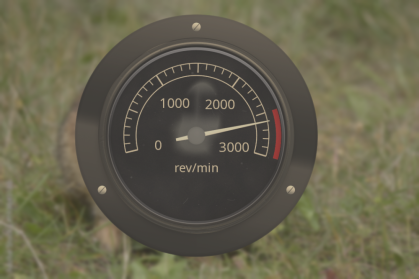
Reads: 2600 (rpm)
